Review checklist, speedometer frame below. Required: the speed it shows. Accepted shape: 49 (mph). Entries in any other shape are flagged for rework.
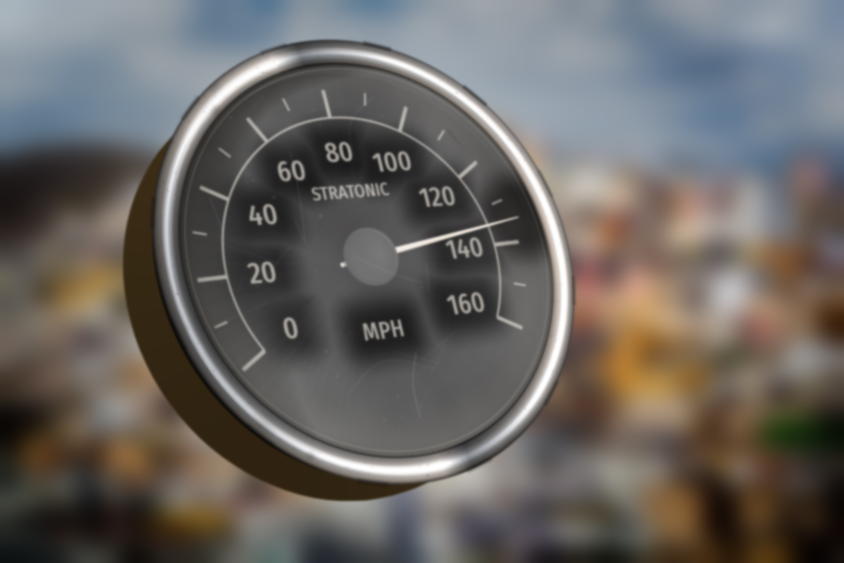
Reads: 135 (mph)
